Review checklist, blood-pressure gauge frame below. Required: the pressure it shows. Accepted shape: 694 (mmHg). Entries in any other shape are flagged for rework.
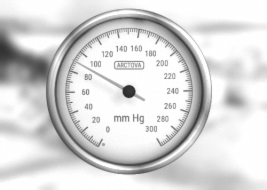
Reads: 90 (mmHg)
